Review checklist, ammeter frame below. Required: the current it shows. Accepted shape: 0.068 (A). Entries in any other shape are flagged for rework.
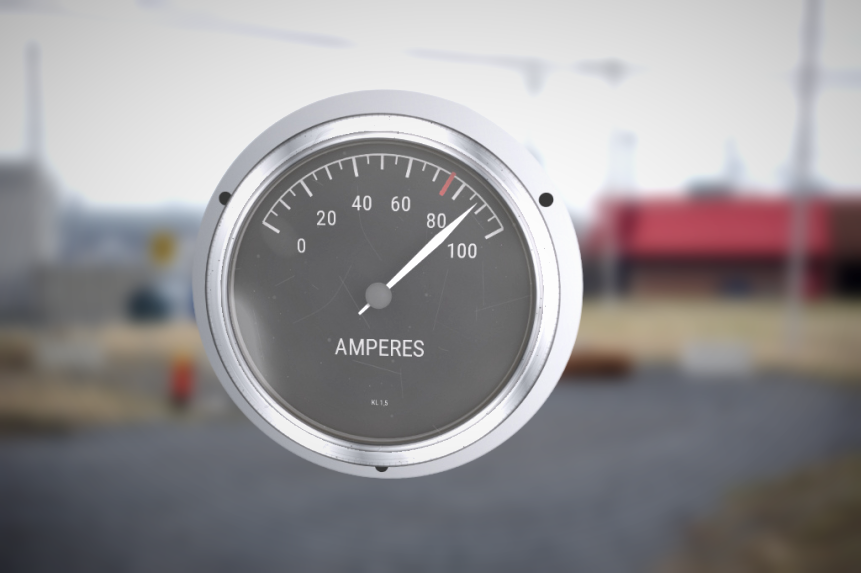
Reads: 87.5 (A)
